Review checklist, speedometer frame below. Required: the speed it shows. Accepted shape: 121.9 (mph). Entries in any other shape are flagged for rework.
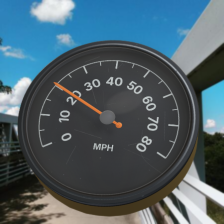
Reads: 20 (mph)
